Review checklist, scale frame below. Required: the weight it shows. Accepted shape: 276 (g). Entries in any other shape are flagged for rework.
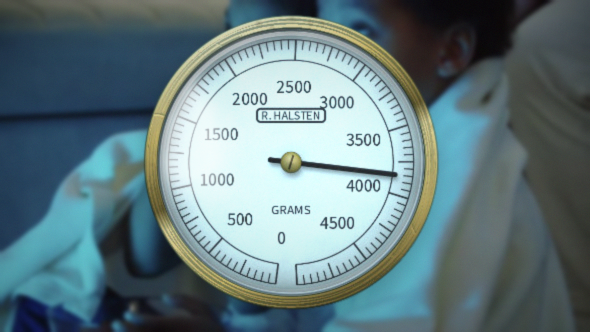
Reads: 3850 (g)
